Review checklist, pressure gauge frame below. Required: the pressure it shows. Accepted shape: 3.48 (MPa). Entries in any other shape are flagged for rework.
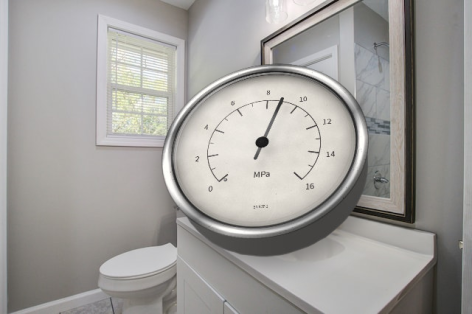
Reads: 9 (MPa)
